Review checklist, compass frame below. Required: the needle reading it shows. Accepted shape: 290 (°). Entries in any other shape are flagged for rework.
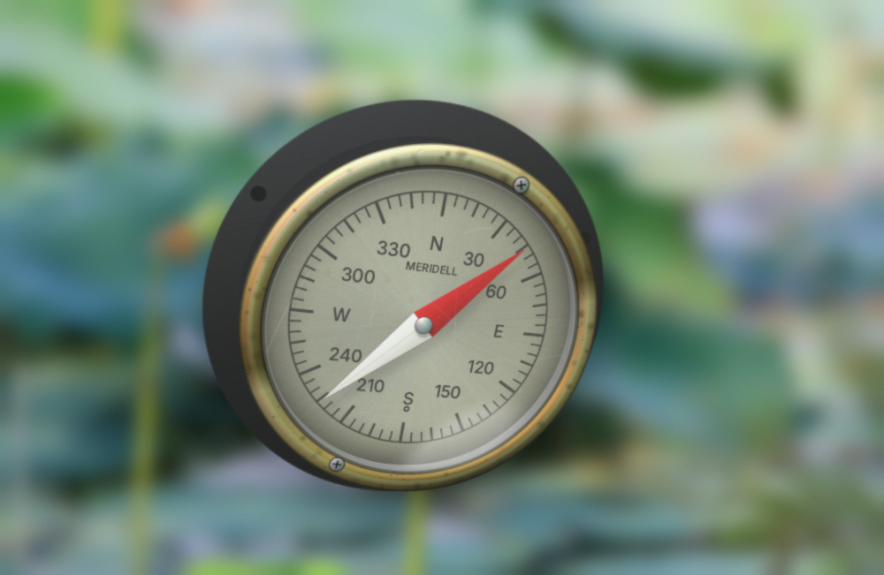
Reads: 45 (°)
